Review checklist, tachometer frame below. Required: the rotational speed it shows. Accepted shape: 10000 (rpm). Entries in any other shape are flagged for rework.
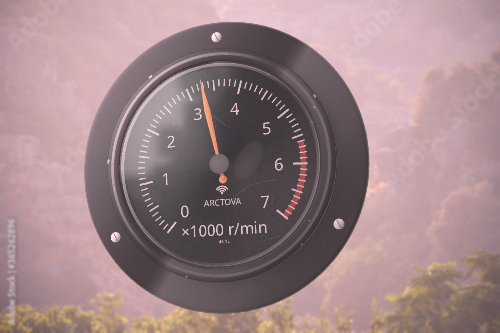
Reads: 3300 (rpm)
